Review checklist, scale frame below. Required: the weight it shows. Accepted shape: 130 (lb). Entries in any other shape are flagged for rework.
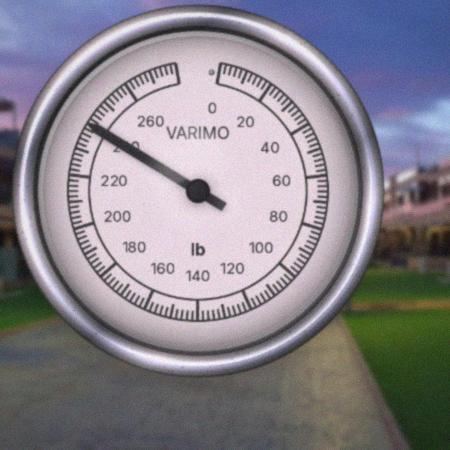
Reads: 240 (lb)
